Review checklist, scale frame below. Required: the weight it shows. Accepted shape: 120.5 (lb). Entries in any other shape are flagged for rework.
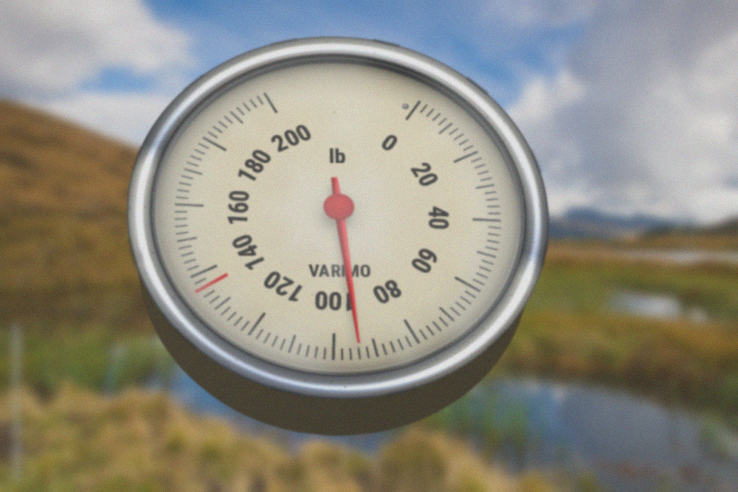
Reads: 94 (lb)
